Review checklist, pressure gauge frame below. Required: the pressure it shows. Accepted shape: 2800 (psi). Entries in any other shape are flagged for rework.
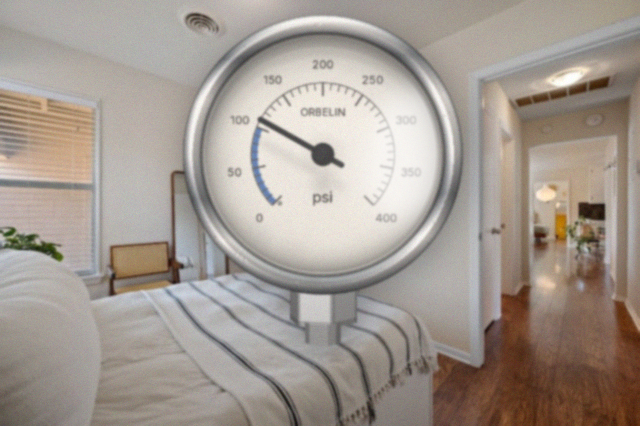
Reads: 110 (psi)
